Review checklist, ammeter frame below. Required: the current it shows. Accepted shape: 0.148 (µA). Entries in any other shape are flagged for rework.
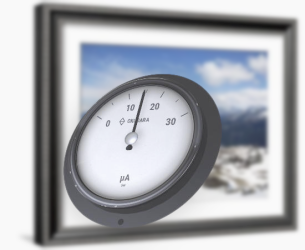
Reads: 15 (µA)
